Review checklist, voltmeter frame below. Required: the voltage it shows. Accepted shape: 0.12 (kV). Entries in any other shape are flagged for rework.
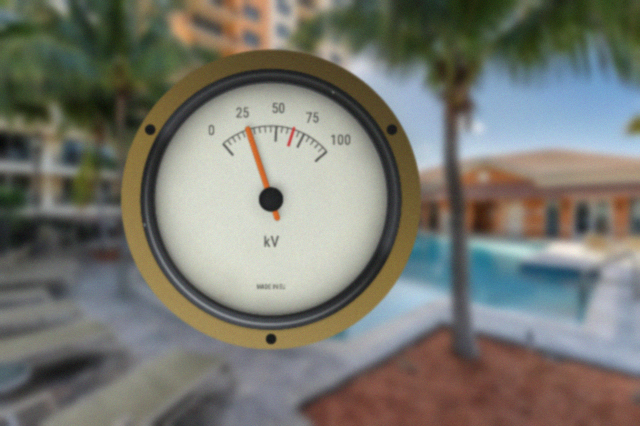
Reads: 25 (kV)
